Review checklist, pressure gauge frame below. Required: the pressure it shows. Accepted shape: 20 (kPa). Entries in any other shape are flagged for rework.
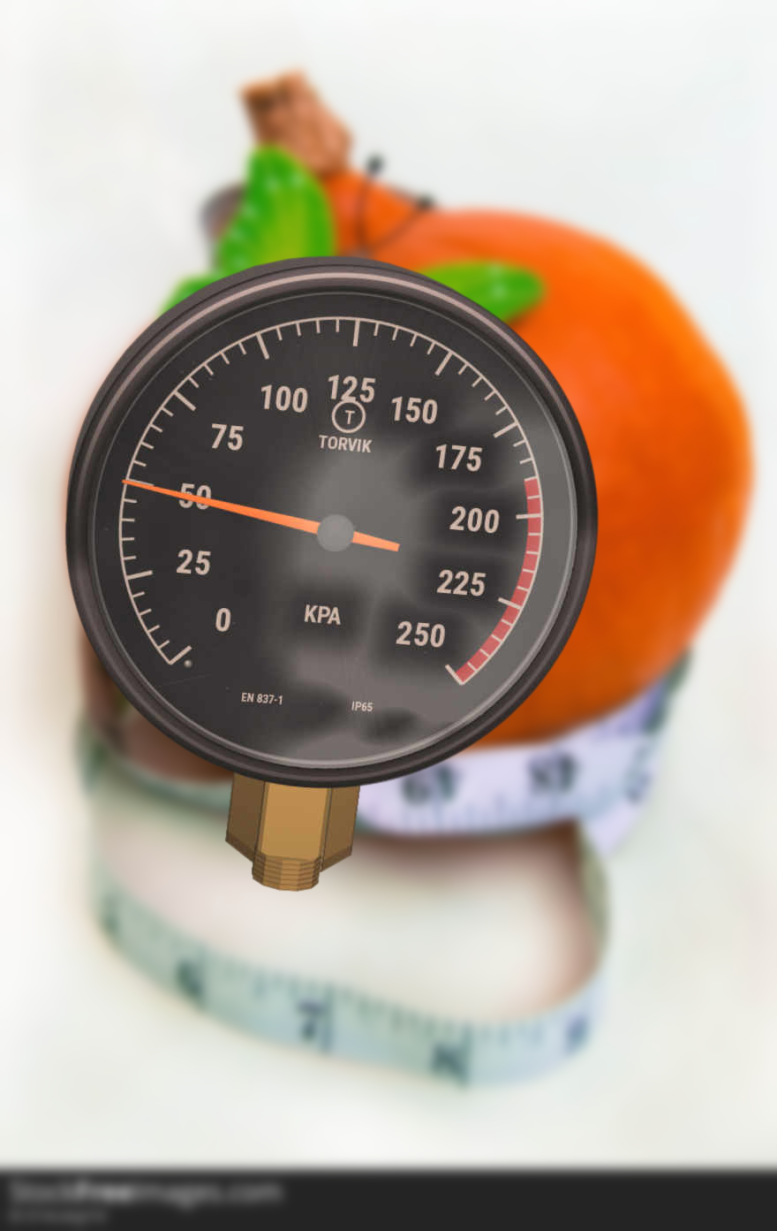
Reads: 50 (kPa)
